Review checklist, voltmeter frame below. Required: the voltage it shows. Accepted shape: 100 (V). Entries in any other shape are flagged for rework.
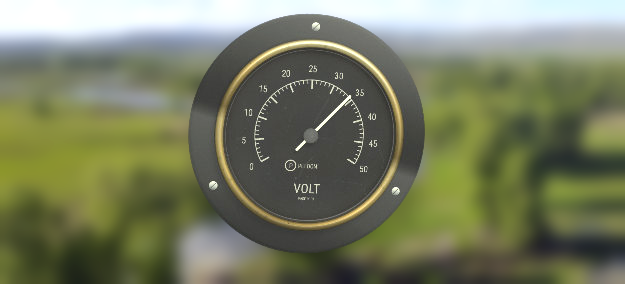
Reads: 34 (V)
